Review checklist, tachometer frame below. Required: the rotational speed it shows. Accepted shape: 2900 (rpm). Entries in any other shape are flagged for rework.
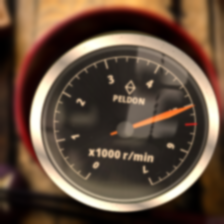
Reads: 5000 (rpm)
